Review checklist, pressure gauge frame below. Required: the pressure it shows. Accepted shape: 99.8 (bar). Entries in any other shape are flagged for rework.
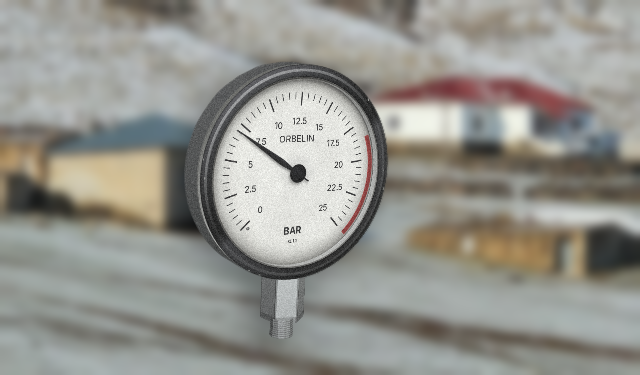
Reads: 7 (bar)
